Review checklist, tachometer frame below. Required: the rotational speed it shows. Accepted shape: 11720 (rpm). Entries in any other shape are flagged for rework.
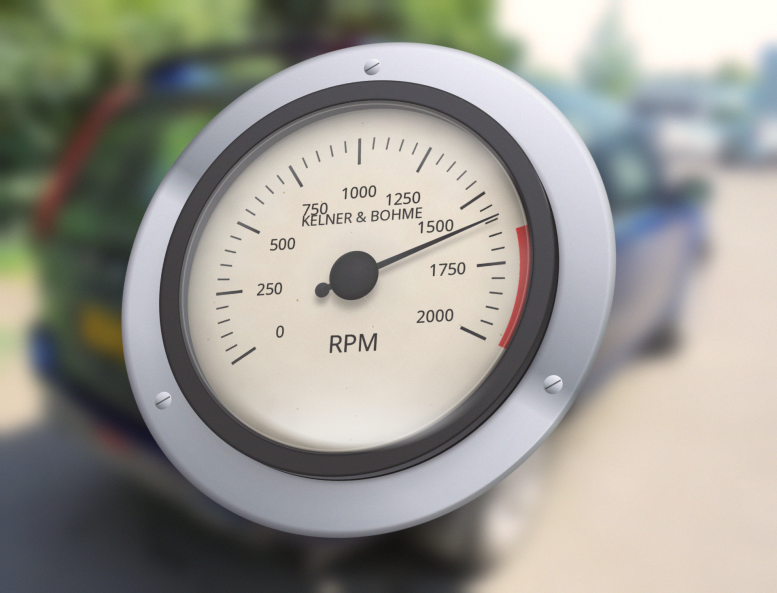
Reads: 1600 (rpm)
